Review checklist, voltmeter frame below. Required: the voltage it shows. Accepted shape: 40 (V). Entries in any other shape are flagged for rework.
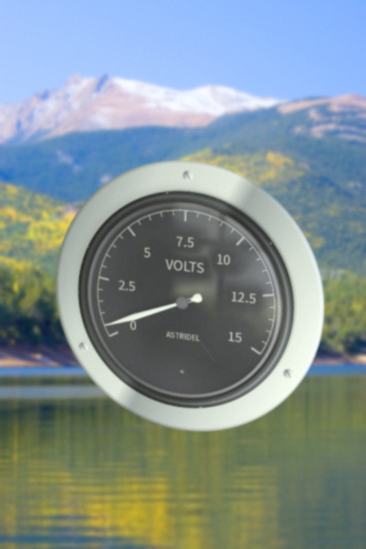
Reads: 0.5 (V)
